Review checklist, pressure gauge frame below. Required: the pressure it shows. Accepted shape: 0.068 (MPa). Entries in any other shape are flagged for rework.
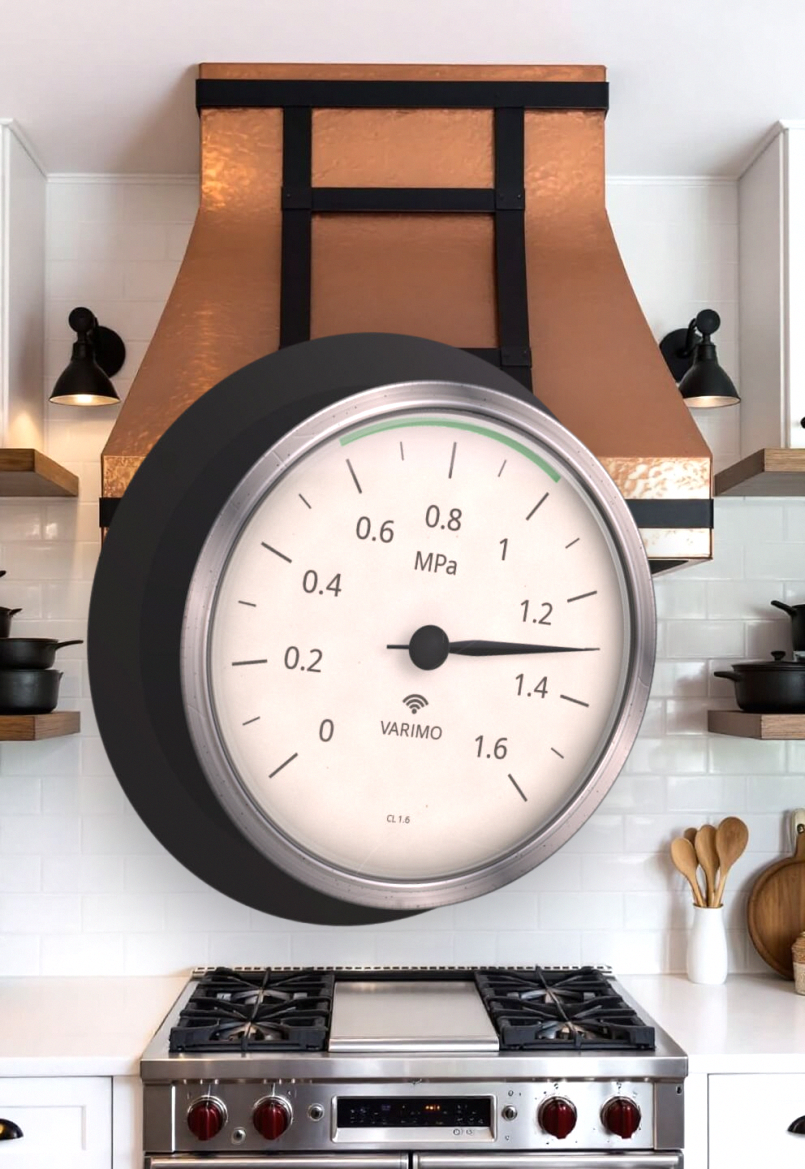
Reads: 1.3 (MPa)
